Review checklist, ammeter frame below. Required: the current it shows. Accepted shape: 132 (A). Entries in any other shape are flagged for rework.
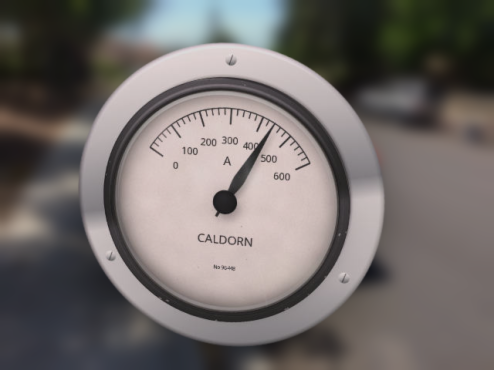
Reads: 440 (A)
